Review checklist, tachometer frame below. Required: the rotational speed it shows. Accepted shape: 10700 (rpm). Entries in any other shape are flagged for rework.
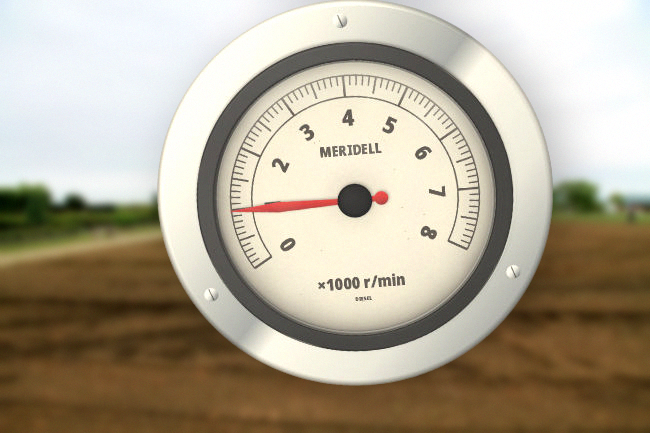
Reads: 1000 (rpm)
